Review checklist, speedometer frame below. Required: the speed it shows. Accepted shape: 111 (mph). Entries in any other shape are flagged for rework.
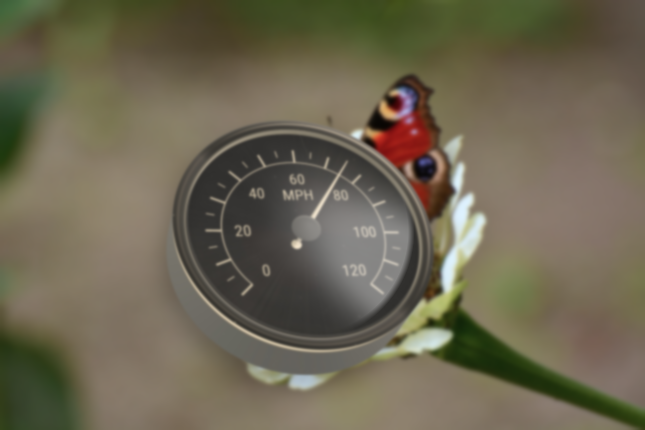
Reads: 75 (mph)
